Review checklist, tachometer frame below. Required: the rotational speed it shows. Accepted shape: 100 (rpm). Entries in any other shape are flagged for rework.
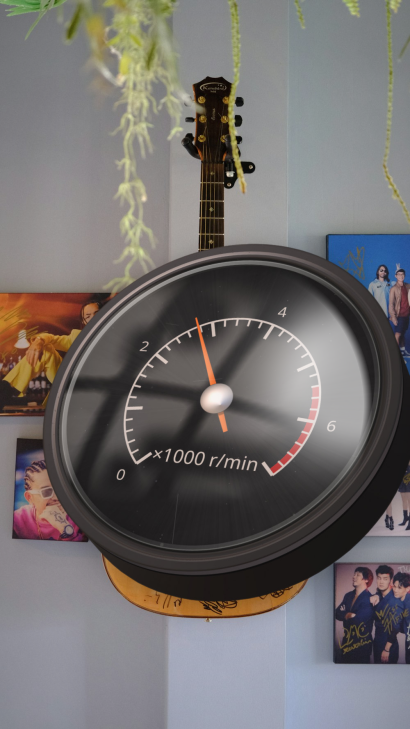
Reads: 2800 (rpm)
